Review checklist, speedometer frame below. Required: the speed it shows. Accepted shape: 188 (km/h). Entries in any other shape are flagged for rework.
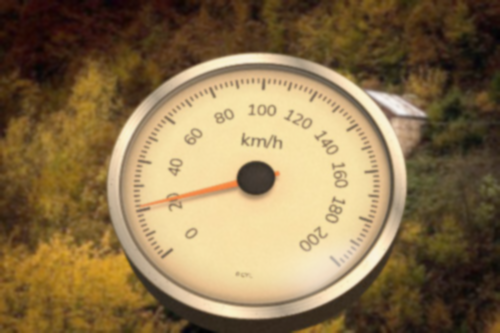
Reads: 20 (km/h)
